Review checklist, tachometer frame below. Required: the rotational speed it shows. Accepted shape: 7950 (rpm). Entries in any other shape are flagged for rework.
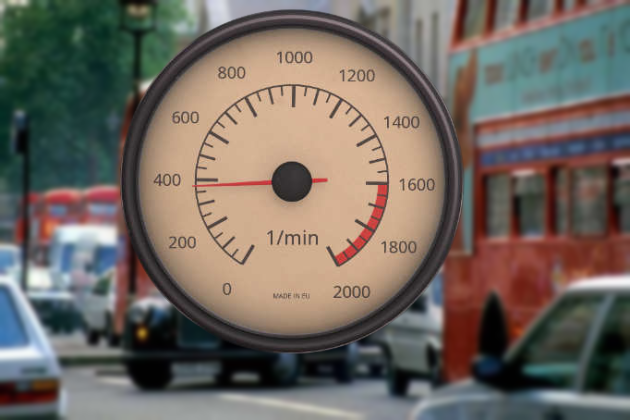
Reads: 375 (rpm)
